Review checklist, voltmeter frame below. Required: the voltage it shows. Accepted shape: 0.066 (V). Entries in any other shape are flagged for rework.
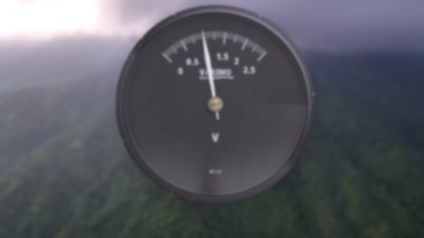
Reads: 1 (V)
